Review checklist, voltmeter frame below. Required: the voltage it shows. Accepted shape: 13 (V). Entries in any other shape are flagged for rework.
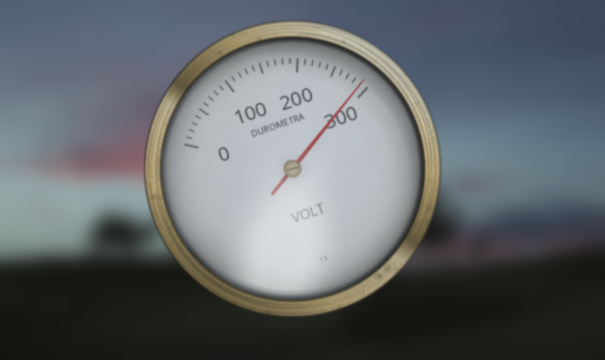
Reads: 290 (V)
